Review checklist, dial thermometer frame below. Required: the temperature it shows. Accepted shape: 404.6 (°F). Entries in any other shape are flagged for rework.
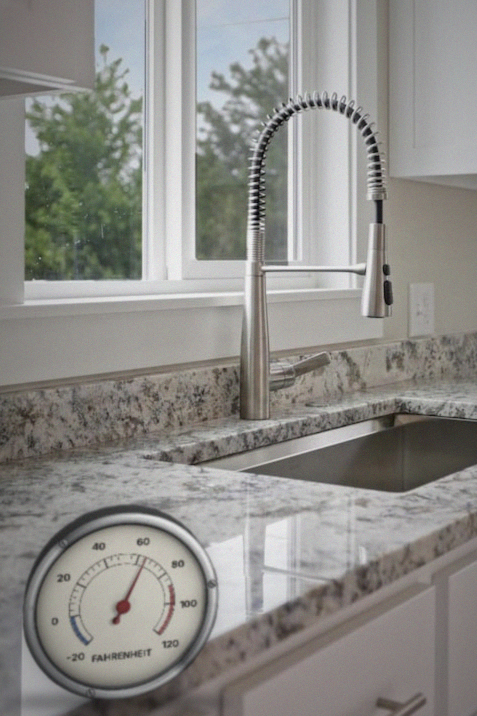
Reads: 64 (°F)
